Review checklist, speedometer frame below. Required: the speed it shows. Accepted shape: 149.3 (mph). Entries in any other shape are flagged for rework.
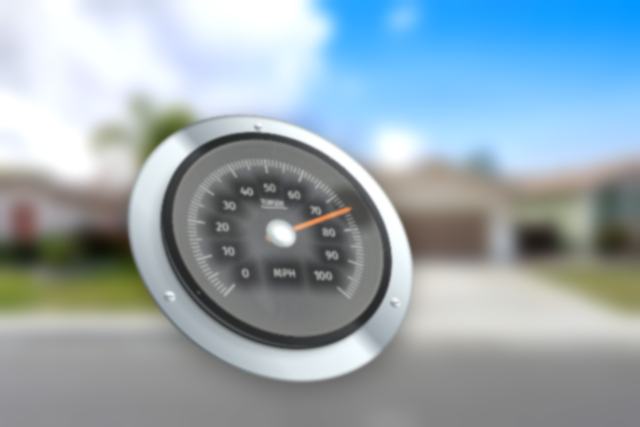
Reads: 75 (mph)
